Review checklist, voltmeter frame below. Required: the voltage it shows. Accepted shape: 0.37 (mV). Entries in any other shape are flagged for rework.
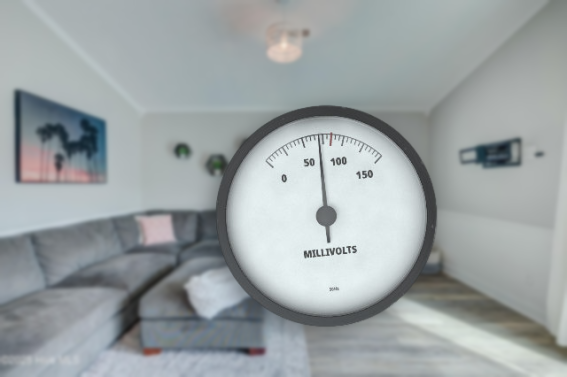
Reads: 70 (mV)
